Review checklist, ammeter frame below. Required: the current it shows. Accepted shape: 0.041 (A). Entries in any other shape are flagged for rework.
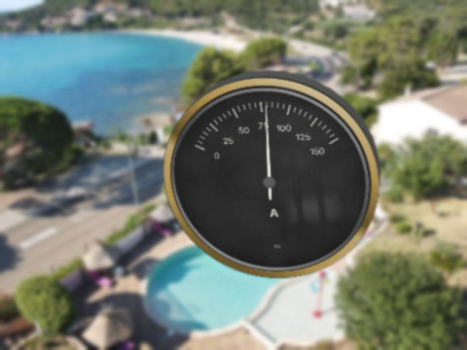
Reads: 80 (A)
